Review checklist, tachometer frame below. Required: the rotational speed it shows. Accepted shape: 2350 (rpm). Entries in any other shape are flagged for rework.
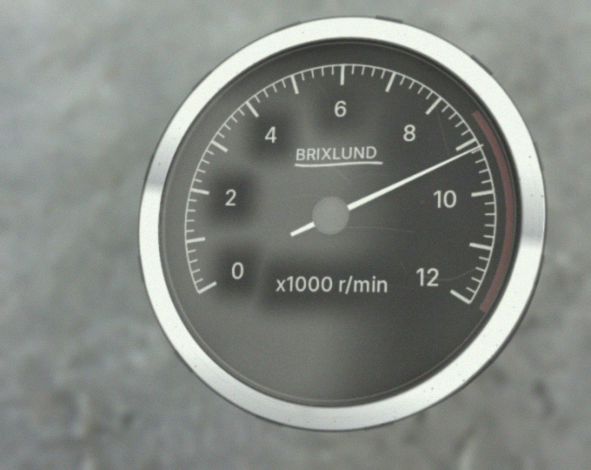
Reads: 9200 (rpm)
